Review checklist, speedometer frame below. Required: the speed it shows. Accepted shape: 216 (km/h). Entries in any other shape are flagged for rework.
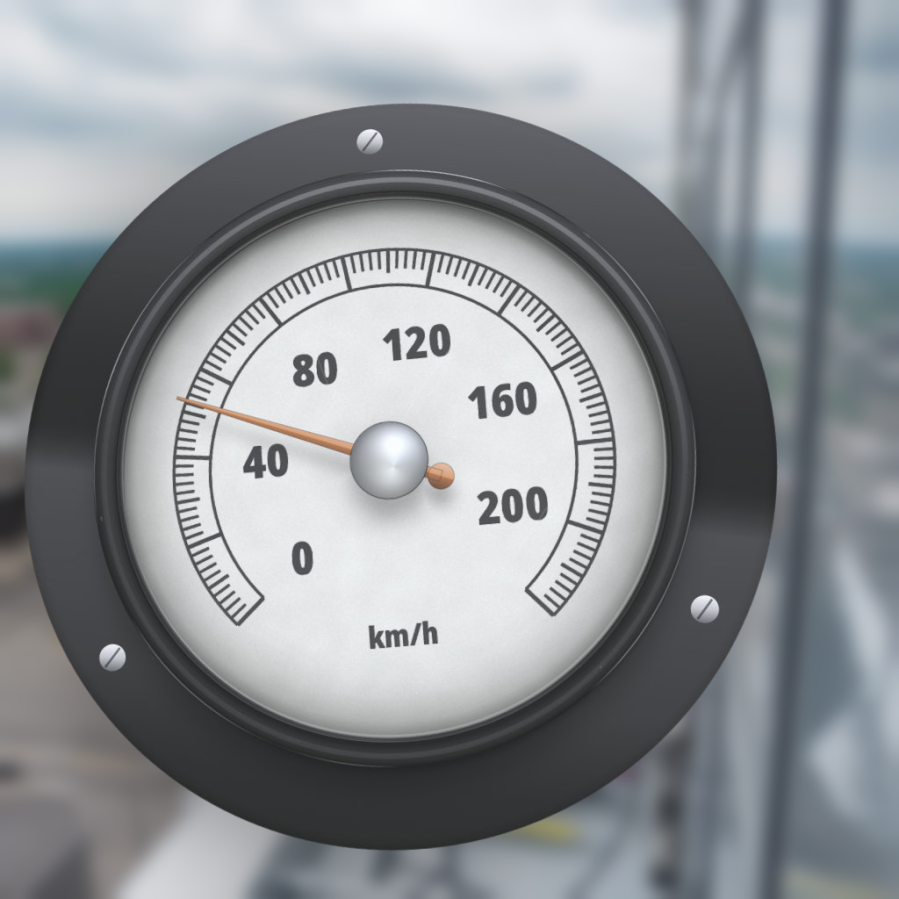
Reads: 52 (km/h)
